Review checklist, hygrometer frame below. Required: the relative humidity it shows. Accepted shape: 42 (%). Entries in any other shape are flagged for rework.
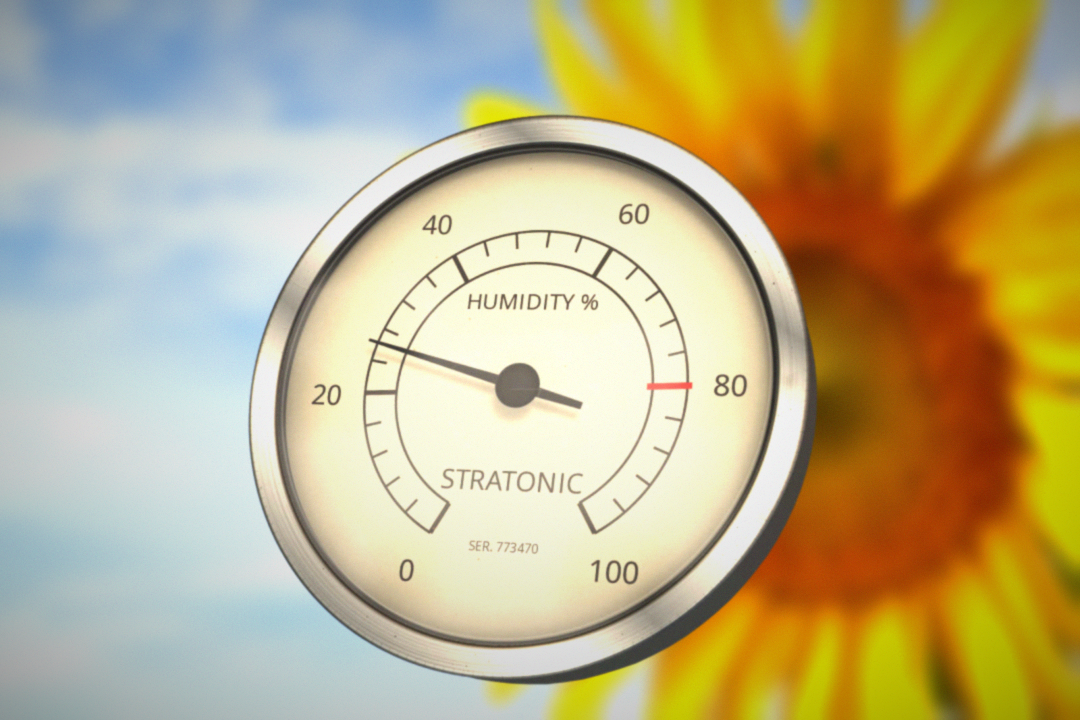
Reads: 26 (%)
